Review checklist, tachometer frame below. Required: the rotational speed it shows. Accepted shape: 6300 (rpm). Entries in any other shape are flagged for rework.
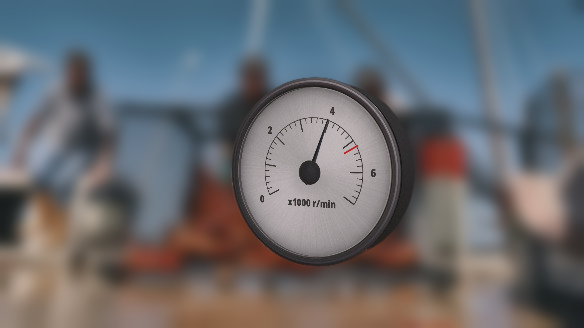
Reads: 4000 (rpm)
